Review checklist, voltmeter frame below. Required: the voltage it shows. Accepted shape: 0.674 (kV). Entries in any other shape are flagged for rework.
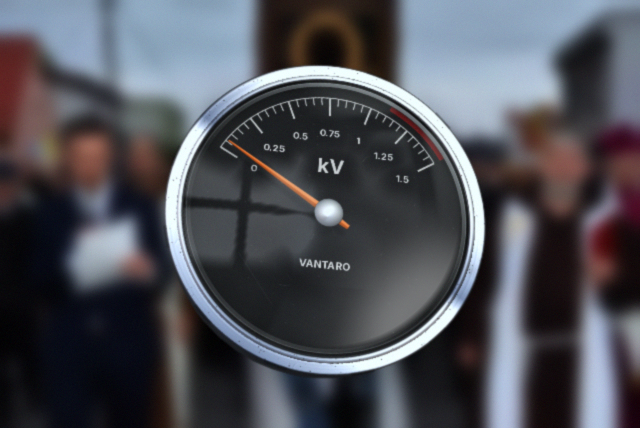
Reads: 0.05 (kV)
